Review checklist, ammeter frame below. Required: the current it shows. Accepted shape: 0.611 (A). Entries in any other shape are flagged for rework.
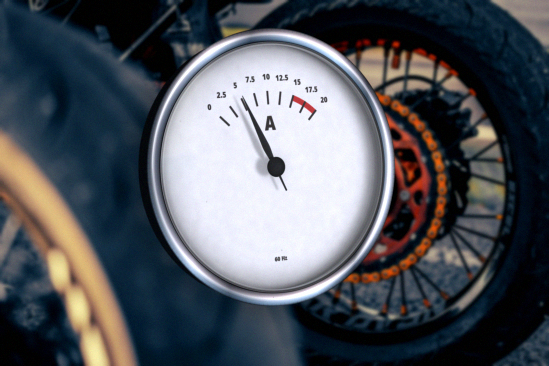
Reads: 5 (A)
